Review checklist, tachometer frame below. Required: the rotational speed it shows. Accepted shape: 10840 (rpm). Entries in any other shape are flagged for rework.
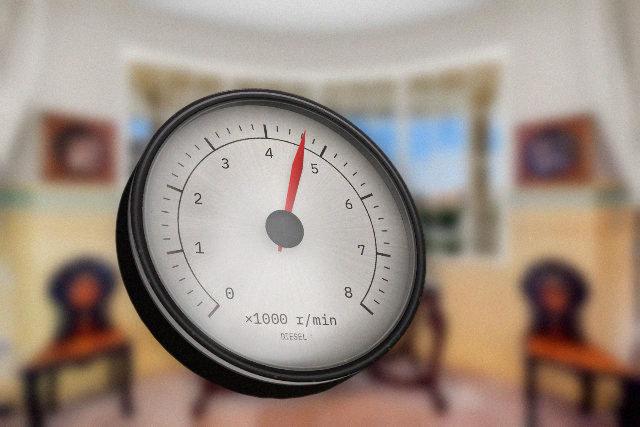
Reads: 4600 (rpm)
